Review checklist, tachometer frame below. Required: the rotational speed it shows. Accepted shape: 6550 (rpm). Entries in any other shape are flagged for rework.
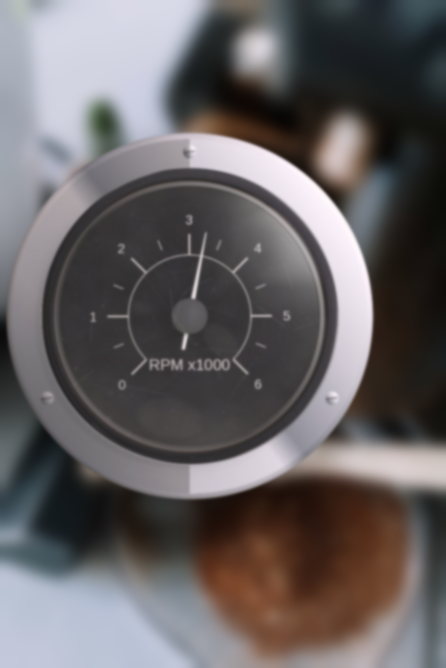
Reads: 3250 (rpm)
